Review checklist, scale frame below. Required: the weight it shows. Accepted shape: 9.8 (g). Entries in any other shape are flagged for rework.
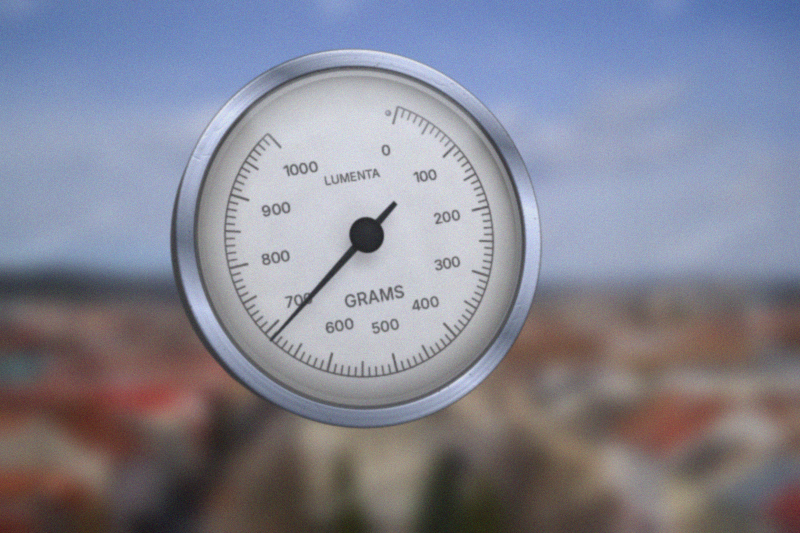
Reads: 690 (g)
